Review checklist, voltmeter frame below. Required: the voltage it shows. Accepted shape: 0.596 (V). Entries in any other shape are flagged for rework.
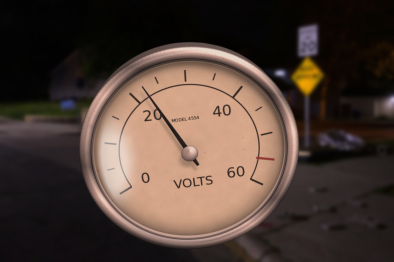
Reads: 22.5 (V)
